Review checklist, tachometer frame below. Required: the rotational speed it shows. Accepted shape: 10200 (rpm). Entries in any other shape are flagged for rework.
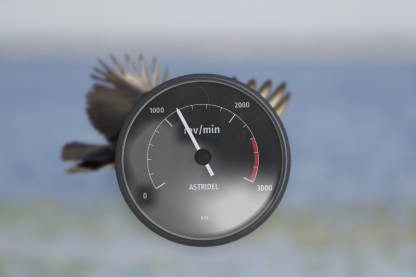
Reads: 1200 (rpm)
